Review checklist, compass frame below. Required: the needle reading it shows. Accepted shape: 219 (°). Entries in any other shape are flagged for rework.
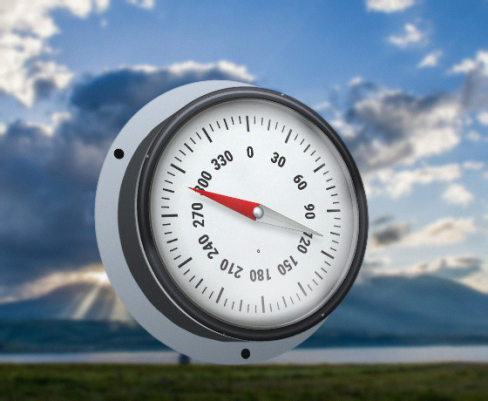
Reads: 290 (°)
